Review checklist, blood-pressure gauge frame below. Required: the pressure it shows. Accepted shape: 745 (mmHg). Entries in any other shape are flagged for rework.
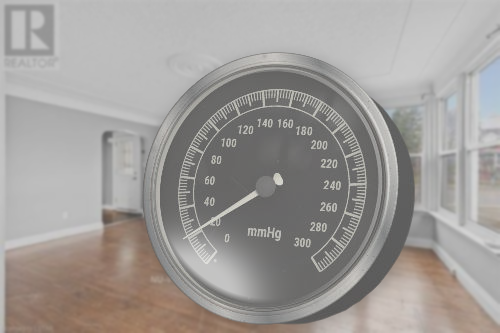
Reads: 20 (mmHg)
